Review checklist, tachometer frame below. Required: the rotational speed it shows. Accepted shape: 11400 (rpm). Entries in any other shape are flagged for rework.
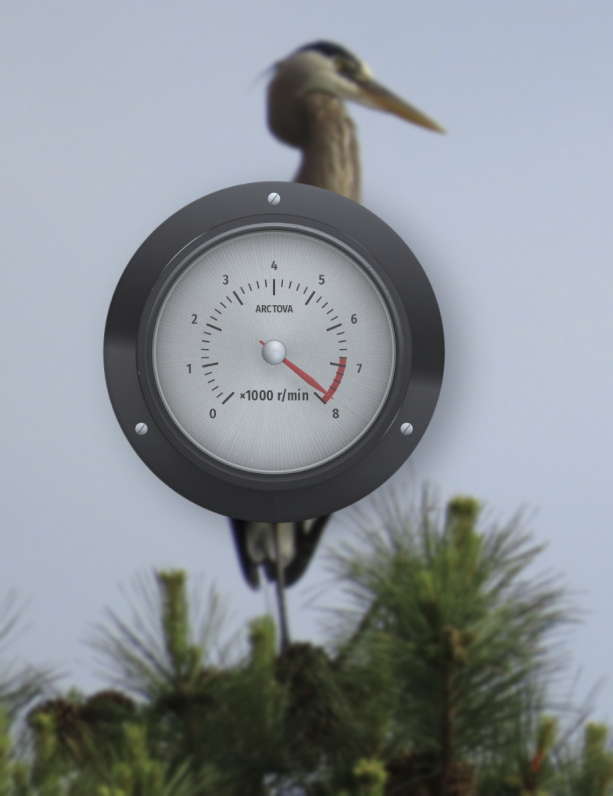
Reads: 7800 (rpm)
